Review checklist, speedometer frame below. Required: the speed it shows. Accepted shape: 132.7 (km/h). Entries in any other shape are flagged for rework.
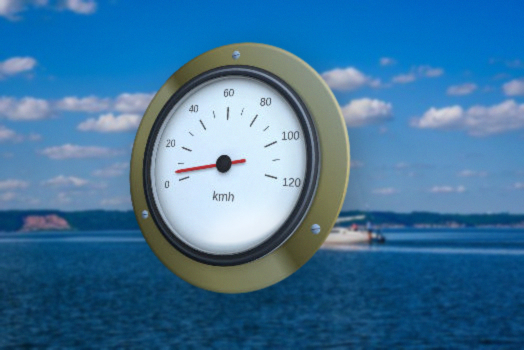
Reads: 5 (km/h)
